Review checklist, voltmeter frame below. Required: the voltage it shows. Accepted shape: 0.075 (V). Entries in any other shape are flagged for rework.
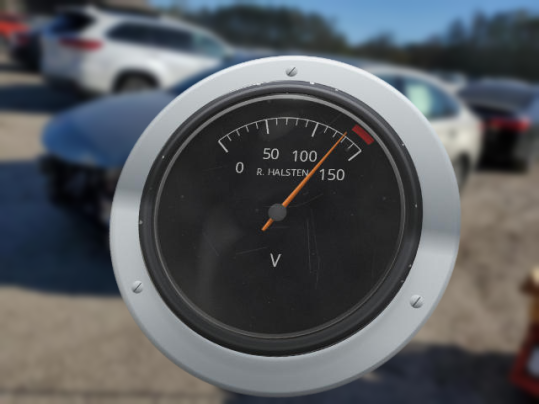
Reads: 130 (V)
